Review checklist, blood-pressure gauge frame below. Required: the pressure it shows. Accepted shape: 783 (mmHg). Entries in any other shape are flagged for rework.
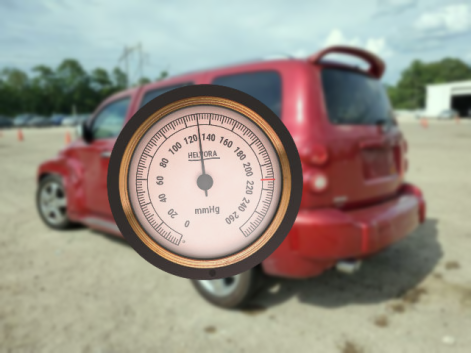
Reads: 130 (mmHg)
